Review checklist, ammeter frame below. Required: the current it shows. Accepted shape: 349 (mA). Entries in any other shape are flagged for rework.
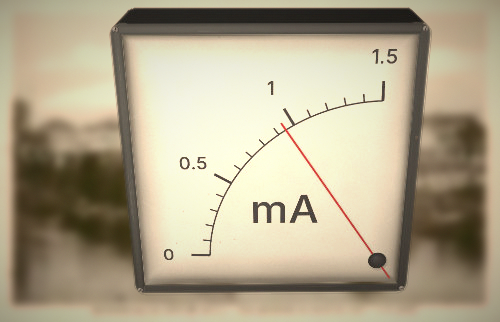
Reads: 0.95 (mA)
